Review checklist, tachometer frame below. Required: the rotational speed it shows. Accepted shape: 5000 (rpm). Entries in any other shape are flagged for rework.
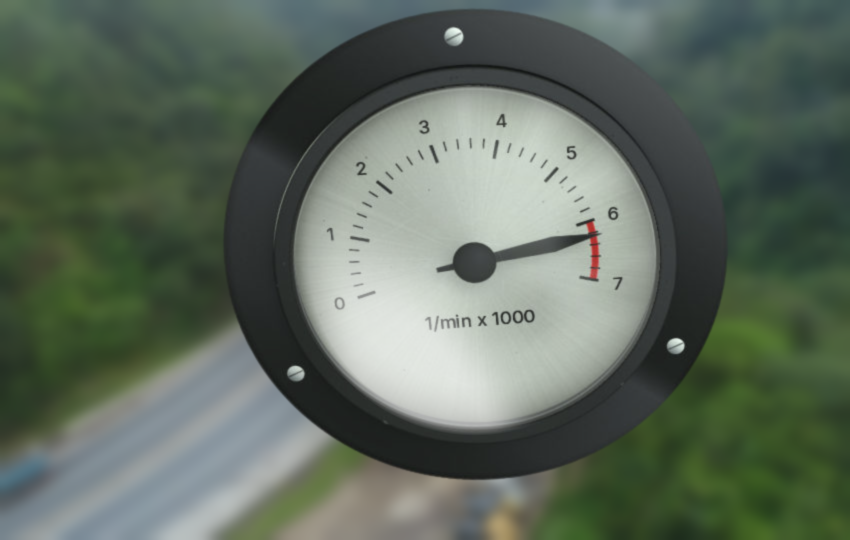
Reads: 6200 (rpm)
